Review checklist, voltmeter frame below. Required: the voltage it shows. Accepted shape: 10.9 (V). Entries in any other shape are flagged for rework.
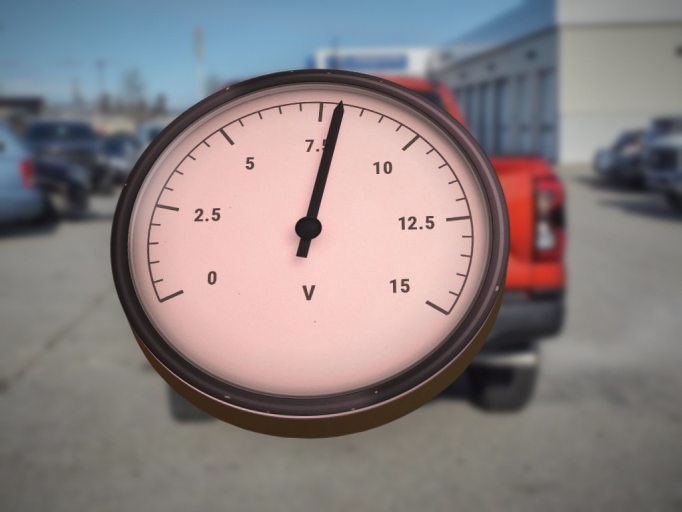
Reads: 8 (V)
